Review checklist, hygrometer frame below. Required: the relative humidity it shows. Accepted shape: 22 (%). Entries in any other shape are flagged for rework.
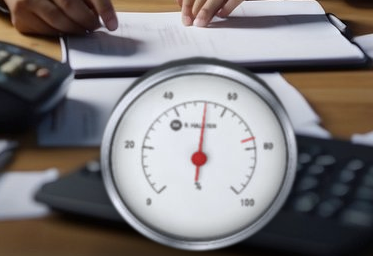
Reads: 52 (%)
